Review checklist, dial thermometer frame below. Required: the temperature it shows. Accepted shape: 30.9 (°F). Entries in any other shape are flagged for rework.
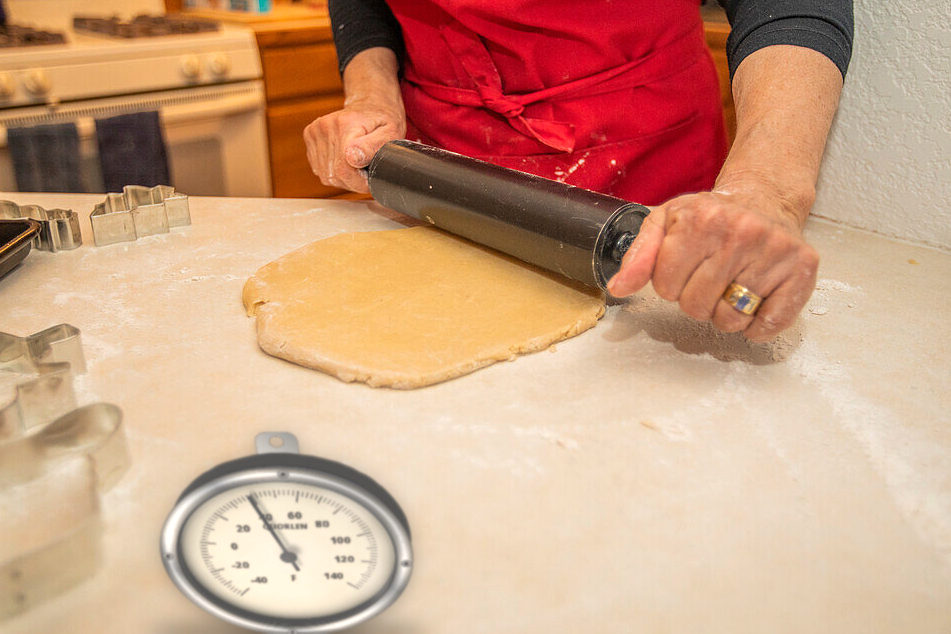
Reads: 40 (°F)
